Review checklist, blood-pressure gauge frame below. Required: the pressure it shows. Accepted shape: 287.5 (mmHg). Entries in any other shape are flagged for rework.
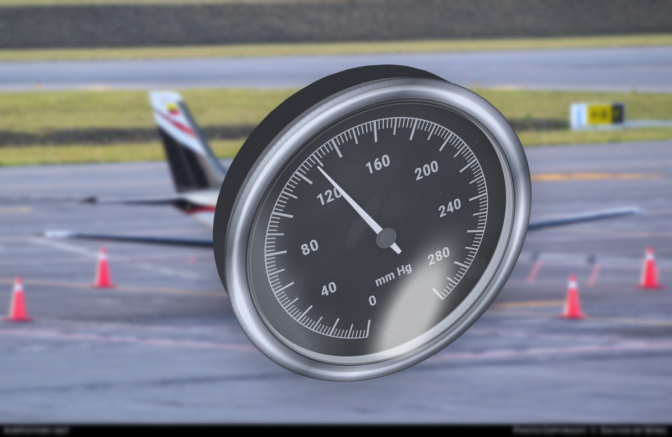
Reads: 128 (mmHg)
